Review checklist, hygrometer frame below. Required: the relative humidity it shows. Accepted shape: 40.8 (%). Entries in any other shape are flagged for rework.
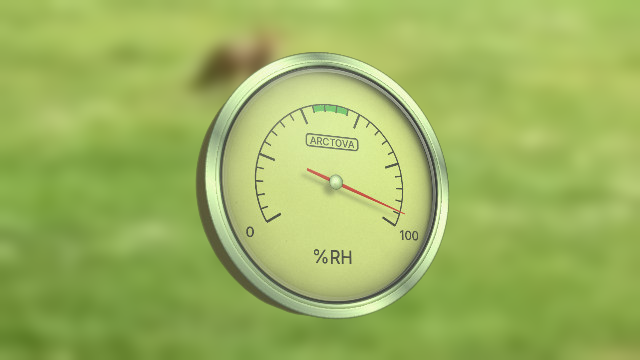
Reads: 96 (%)
